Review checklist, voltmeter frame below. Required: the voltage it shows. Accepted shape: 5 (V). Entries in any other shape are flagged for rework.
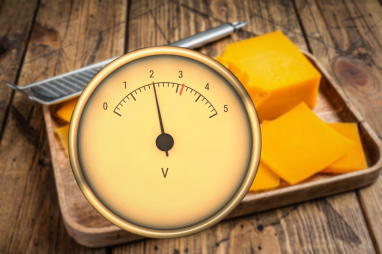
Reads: 2 (V)
